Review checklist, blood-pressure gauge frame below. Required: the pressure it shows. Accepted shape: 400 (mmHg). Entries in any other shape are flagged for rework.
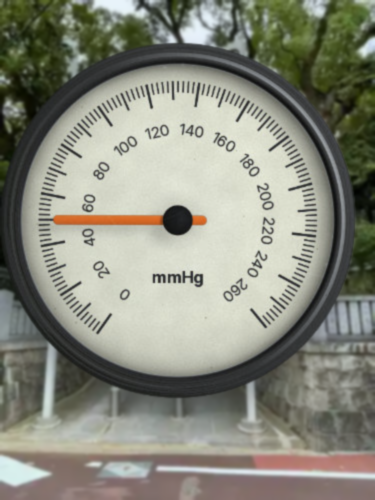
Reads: 50 (mmHg)
